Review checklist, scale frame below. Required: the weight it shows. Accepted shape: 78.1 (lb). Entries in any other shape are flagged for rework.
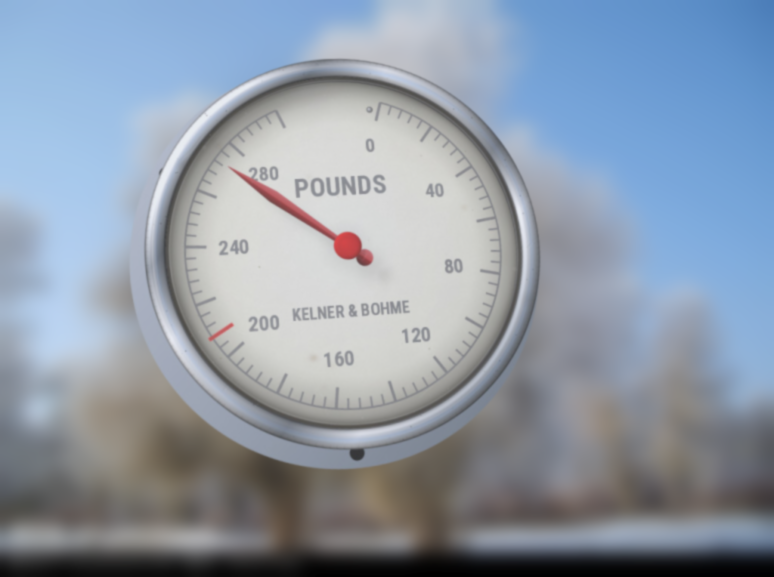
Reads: 272 (lb)
